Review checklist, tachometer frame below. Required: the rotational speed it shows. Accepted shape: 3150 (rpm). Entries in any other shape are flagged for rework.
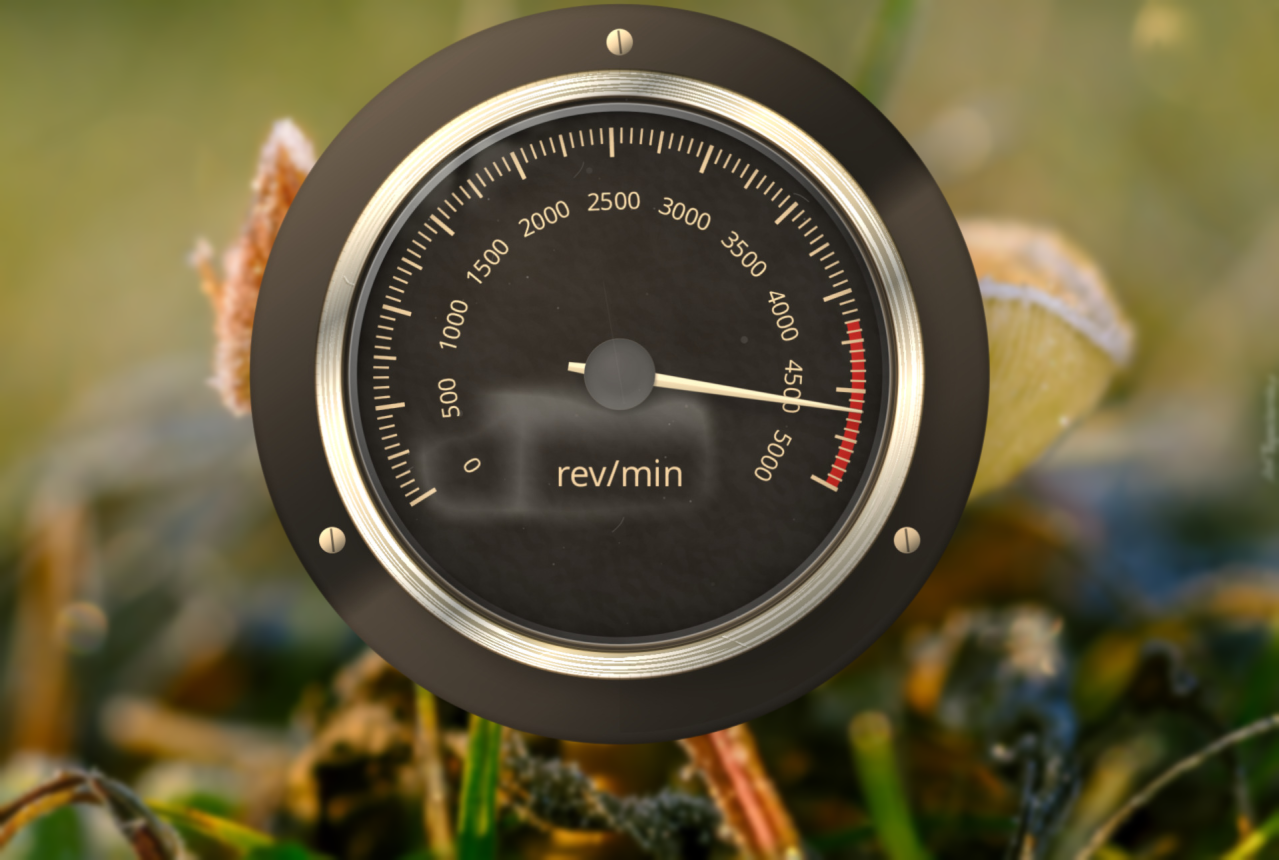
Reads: 4600 (rpm)
